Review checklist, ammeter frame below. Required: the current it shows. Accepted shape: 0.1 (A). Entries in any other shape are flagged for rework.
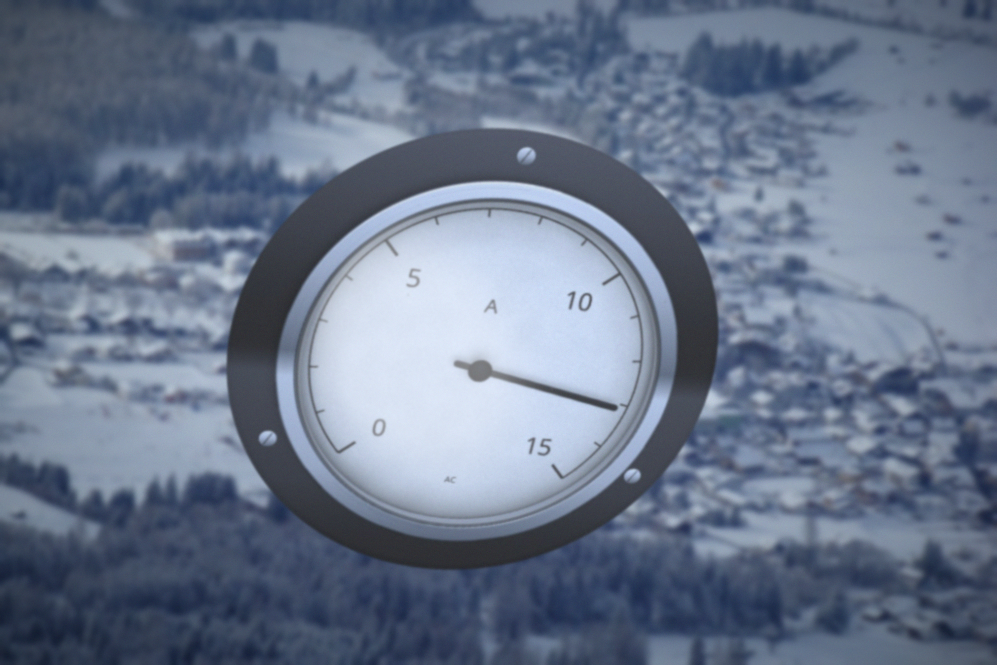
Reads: 13 (A)
